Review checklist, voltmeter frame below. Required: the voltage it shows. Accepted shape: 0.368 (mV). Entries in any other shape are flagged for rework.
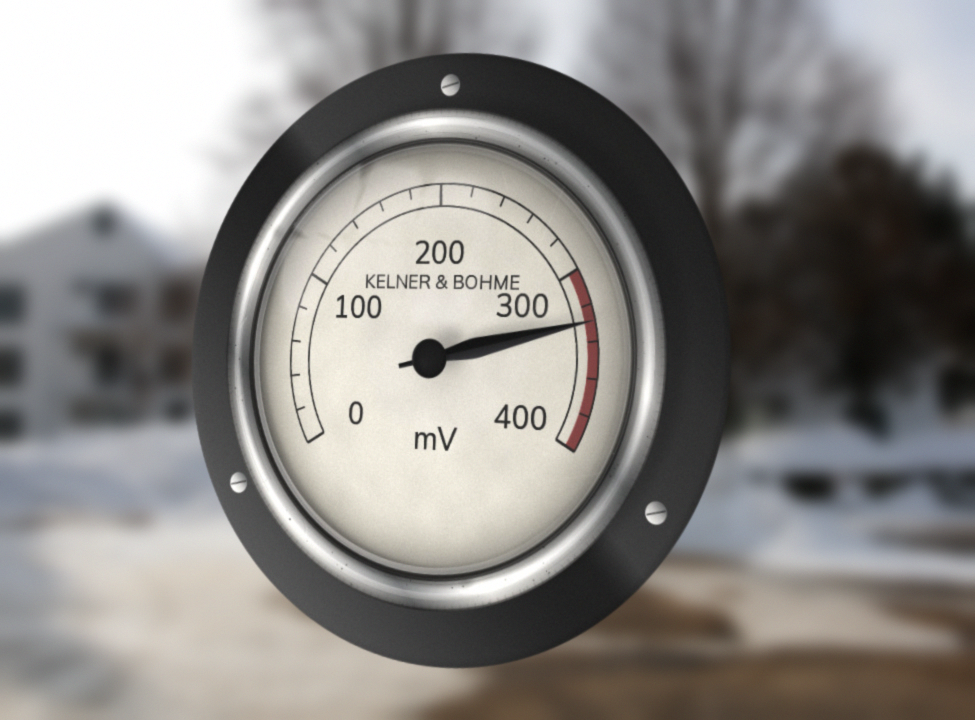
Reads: 330 (mV)
